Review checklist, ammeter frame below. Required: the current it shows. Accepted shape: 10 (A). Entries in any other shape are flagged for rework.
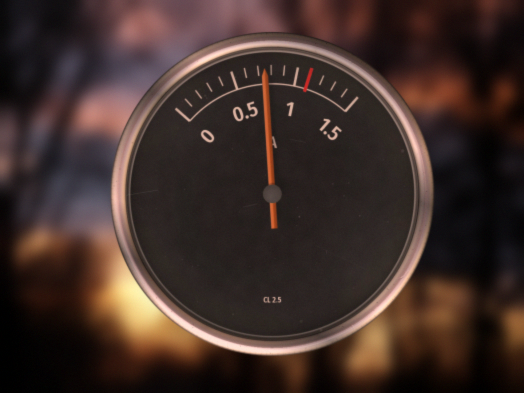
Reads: 0.75 (A)
